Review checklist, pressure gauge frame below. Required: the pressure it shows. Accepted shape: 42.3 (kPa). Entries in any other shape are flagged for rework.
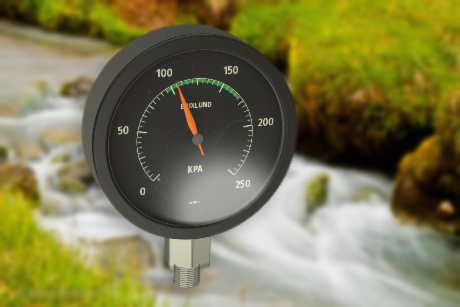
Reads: 105 (kPa)
